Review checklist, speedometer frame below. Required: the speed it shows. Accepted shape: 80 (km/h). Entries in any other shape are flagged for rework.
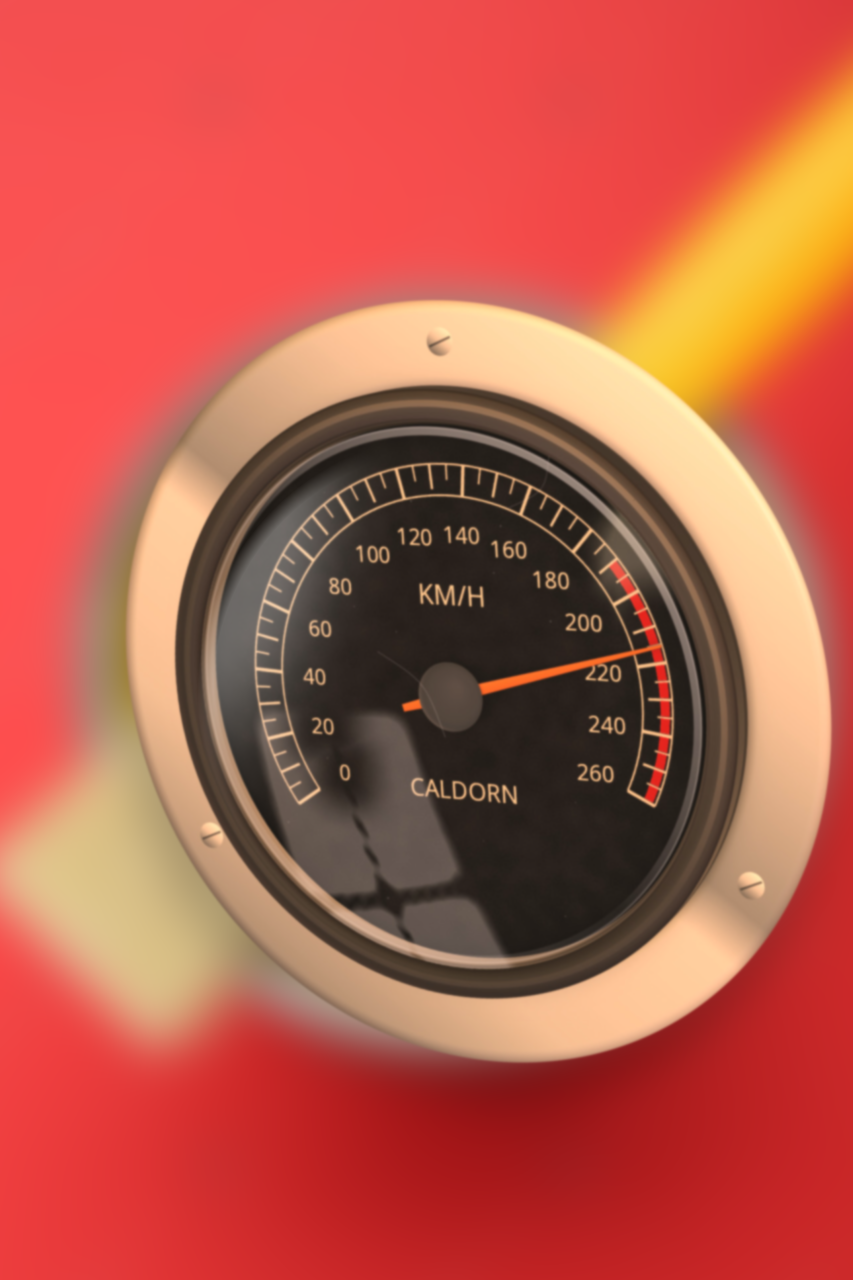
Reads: 215 (km/h)
